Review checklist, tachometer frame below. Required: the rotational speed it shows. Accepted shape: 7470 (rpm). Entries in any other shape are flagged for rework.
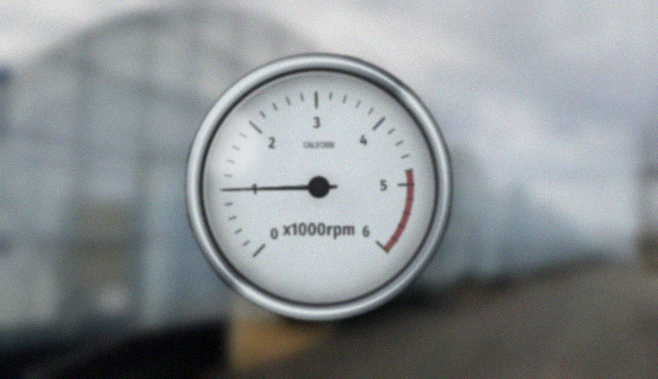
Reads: 1000 (rpm)
